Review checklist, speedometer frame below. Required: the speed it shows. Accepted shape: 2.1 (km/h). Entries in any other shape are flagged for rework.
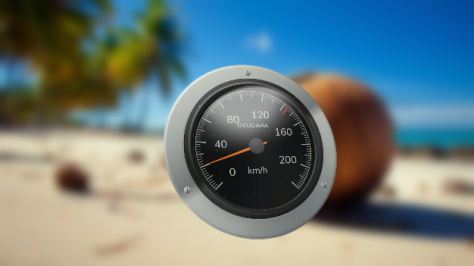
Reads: 20 (km/h)
